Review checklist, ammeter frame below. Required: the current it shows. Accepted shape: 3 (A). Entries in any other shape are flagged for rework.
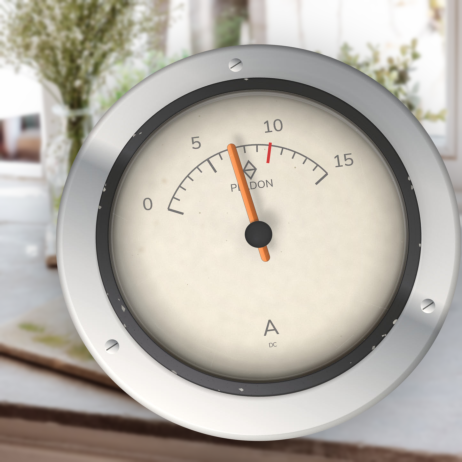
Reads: 7 (A)
